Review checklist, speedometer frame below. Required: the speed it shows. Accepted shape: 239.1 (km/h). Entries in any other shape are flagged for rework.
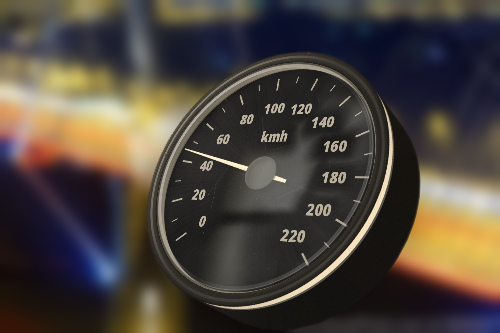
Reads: 45 (km/h)
